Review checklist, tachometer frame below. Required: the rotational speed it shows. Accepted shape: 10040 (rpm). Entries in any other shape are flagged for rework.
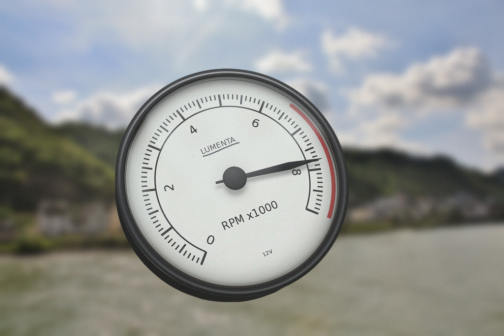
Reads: 7800 (rpm)
